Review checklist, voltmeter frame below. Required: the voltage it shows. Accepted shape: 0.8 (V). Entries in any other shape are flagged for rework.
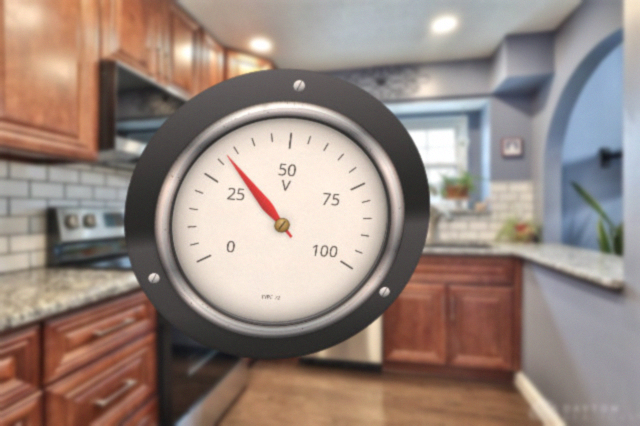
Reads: 32.5 (V)
